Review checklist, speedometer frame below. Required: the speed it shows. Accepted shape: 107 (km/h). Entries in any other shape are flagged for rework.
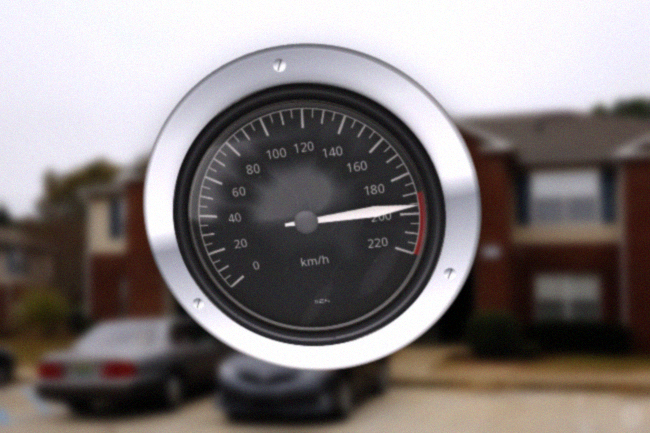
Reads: 195 (km/h)
